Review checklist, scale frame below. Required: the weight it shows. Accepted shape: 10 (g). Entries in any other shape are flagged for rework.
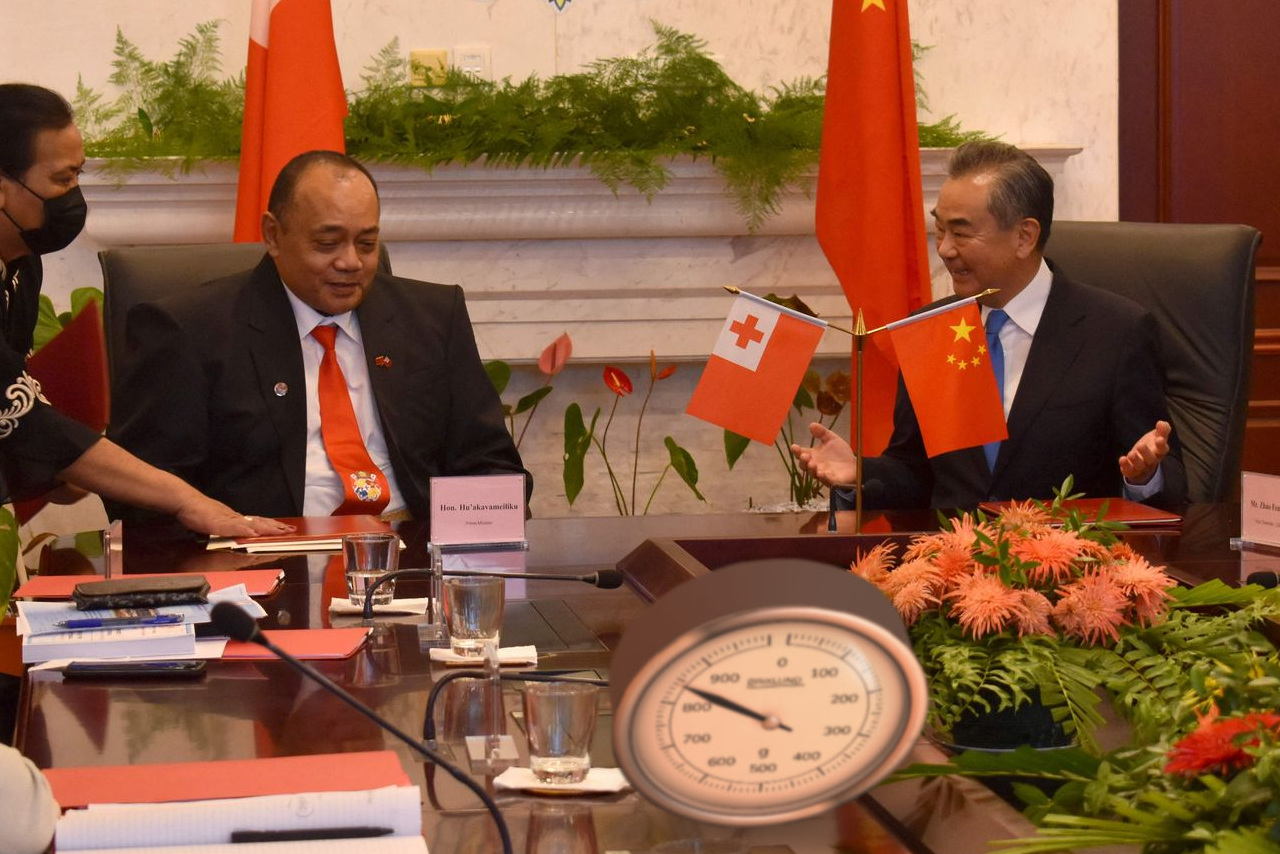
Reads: 850 (g)
